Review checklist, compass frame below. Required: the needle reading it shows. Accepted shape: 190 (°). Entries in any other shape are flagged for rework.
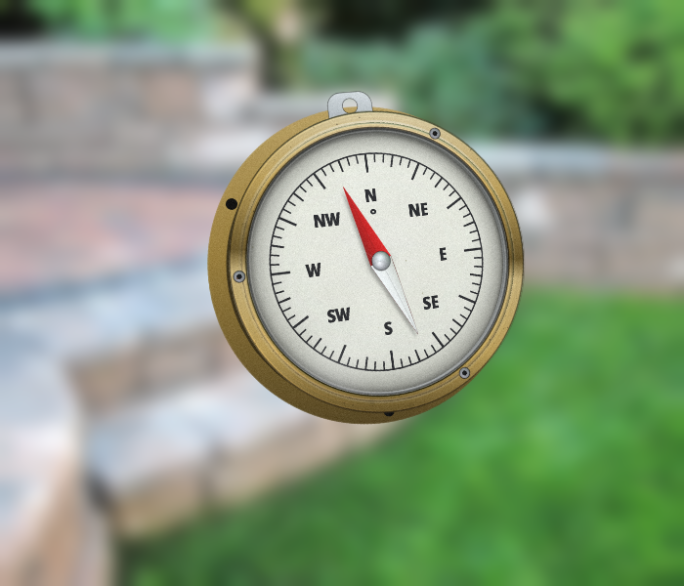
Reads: 340 (°)
